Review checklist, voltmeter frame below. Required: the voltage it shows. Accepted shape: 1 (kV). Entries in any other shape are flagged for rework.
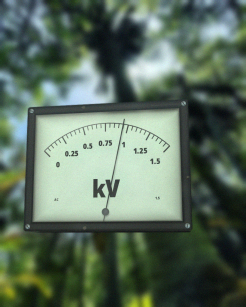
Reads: 0.95 (kV)
